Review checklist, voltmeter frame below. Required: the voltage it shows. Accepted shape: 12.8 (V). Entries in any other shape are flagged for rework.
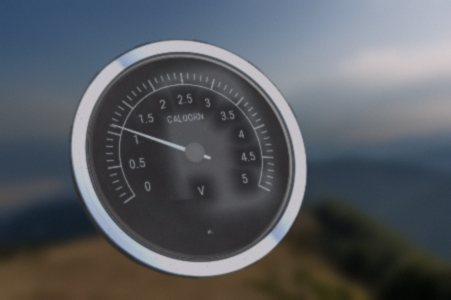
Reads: 1.1 (V)
